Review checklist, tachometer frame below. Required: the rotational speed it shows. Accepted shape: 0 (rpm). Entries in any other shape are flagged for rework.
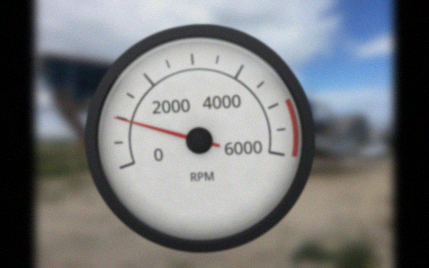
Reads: 1000 (rpm)
